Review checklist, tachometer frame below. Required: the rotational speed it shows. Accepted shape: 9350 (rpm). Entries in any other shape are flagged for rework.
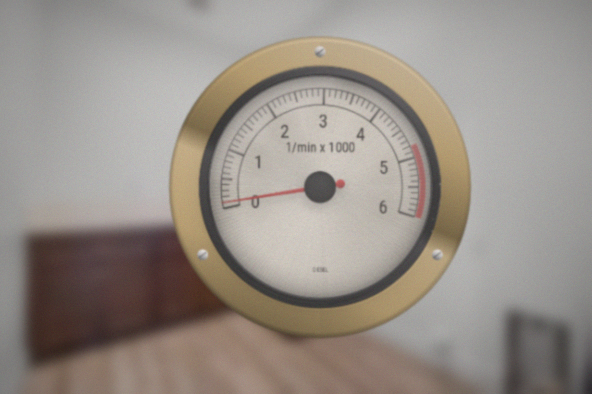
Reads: 100 (rpm)
